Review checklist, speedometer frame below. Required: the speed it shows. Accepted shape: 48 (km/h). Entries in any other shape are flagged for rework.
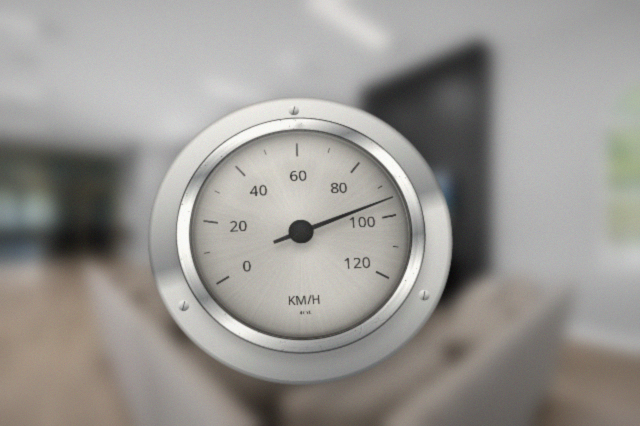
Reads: 95 (km/h)
